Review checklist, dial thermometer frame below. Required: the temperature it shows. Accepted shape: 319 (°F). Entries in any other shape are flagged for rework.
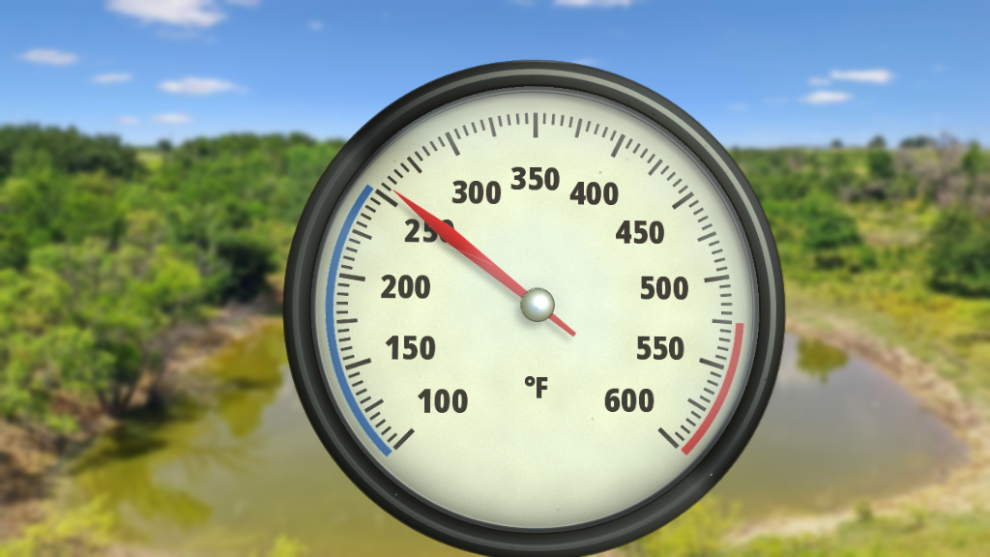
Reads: 255 (°F)
